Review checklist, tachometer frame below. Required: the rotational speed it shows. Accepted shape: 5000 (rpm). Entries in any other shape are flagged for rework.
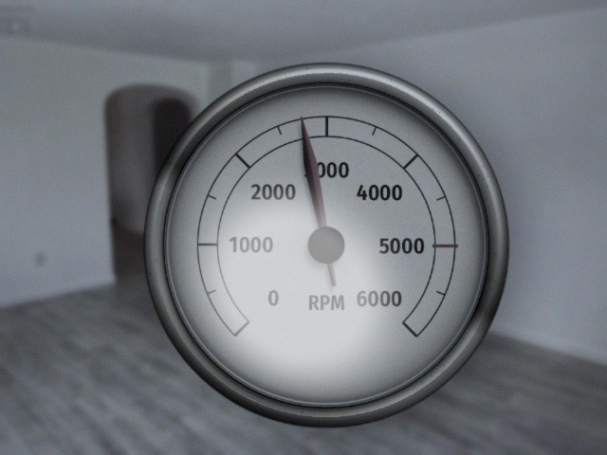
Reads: 2750 (rpm)
